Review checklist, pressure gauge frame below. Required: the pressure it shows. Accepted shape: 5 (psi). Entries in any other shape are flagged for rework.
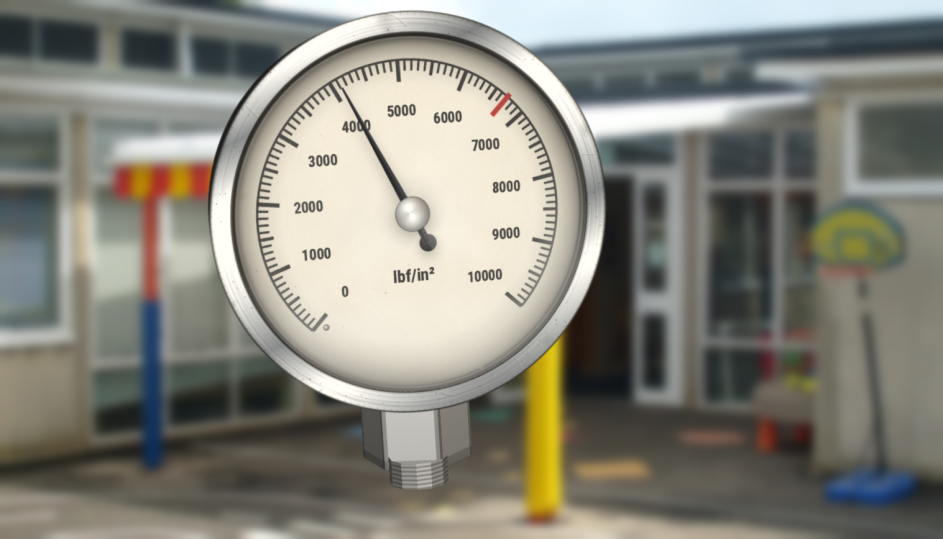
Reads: 4100 (psi)
